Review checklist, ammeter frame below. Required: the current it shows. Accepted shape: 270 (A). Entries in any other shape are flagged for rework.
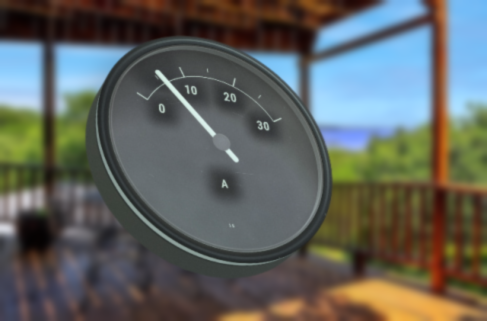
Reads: 5 (A)
